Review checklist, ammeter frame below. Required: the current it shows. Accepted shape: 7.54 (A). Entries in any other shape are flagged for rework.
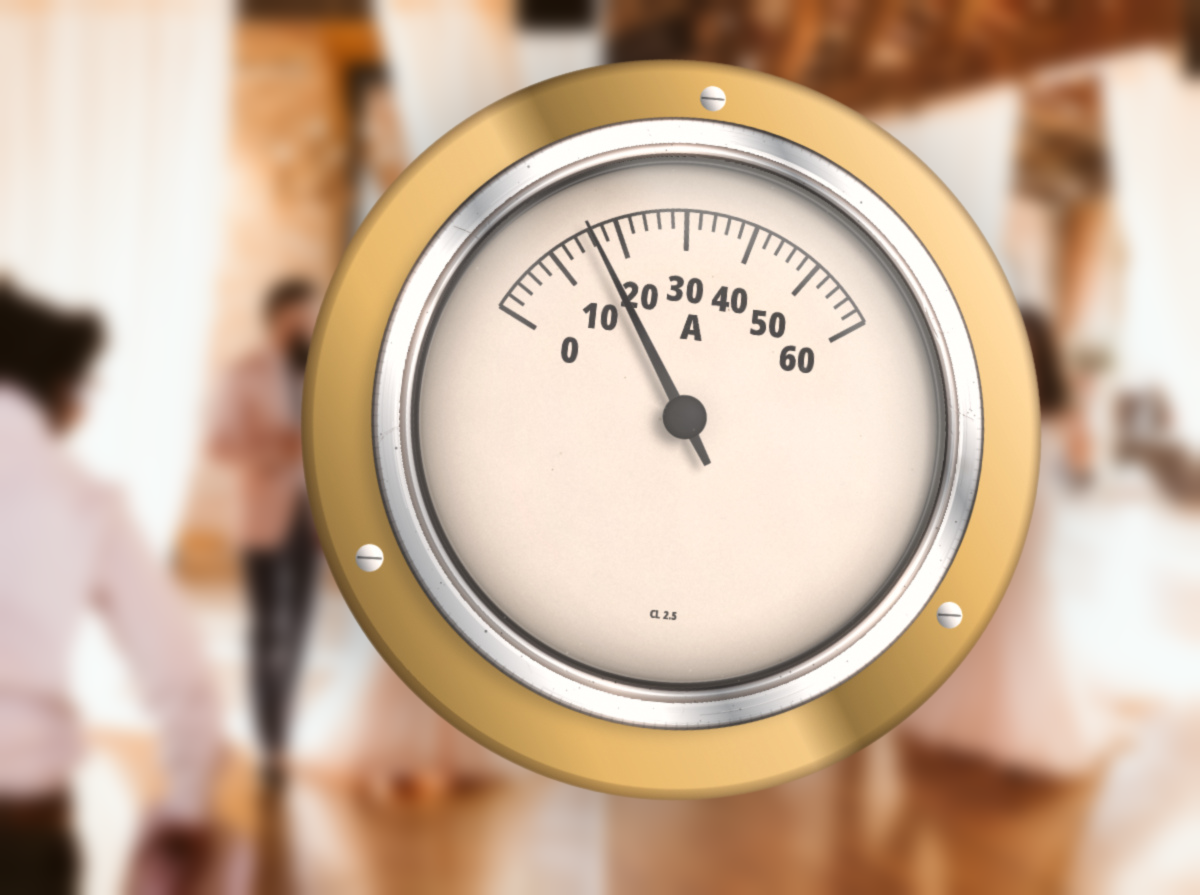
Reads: 16 (A)
